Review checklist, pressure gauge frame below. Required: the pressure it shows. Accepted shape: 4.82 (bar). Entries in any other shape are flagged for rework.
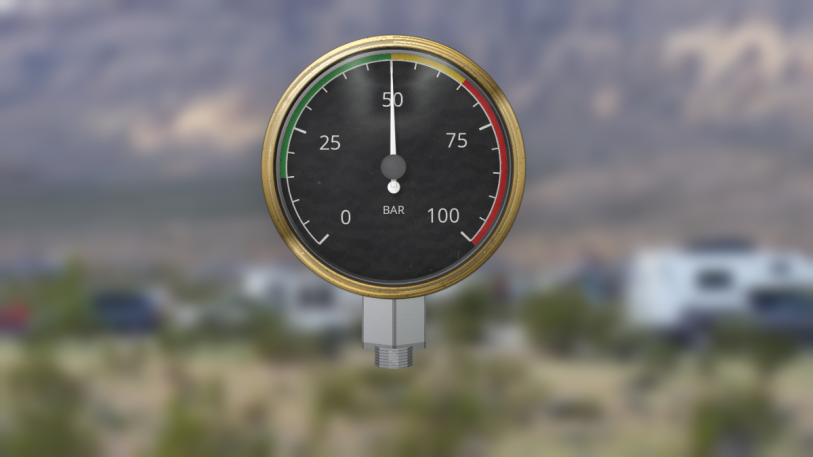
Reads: 50 (bar)
